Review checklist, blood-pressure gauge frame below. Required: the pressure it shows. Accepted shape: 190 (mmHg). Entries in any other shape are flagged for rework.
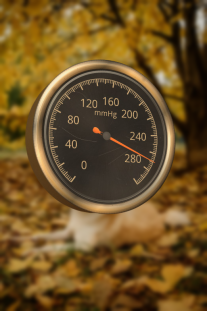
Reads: 270 (mmHg)
